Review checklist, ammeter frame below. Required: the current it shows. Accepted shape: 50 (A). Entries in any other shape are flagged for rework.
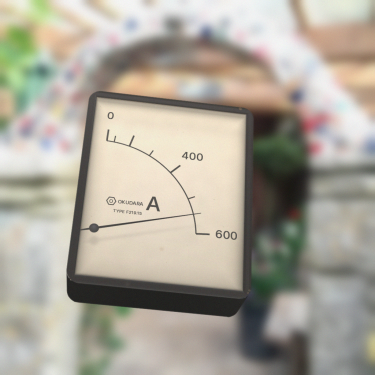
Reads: 550 (A)
